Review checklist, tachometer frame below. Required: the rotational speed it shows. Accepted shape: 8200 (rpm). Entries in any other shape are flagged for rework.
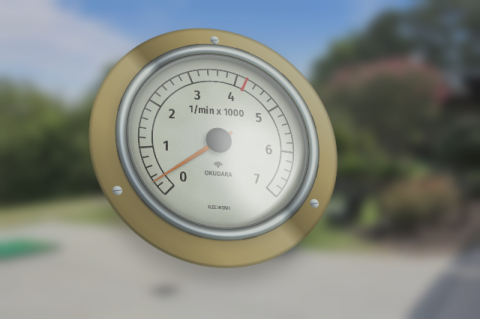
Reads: 300 (rpm)
